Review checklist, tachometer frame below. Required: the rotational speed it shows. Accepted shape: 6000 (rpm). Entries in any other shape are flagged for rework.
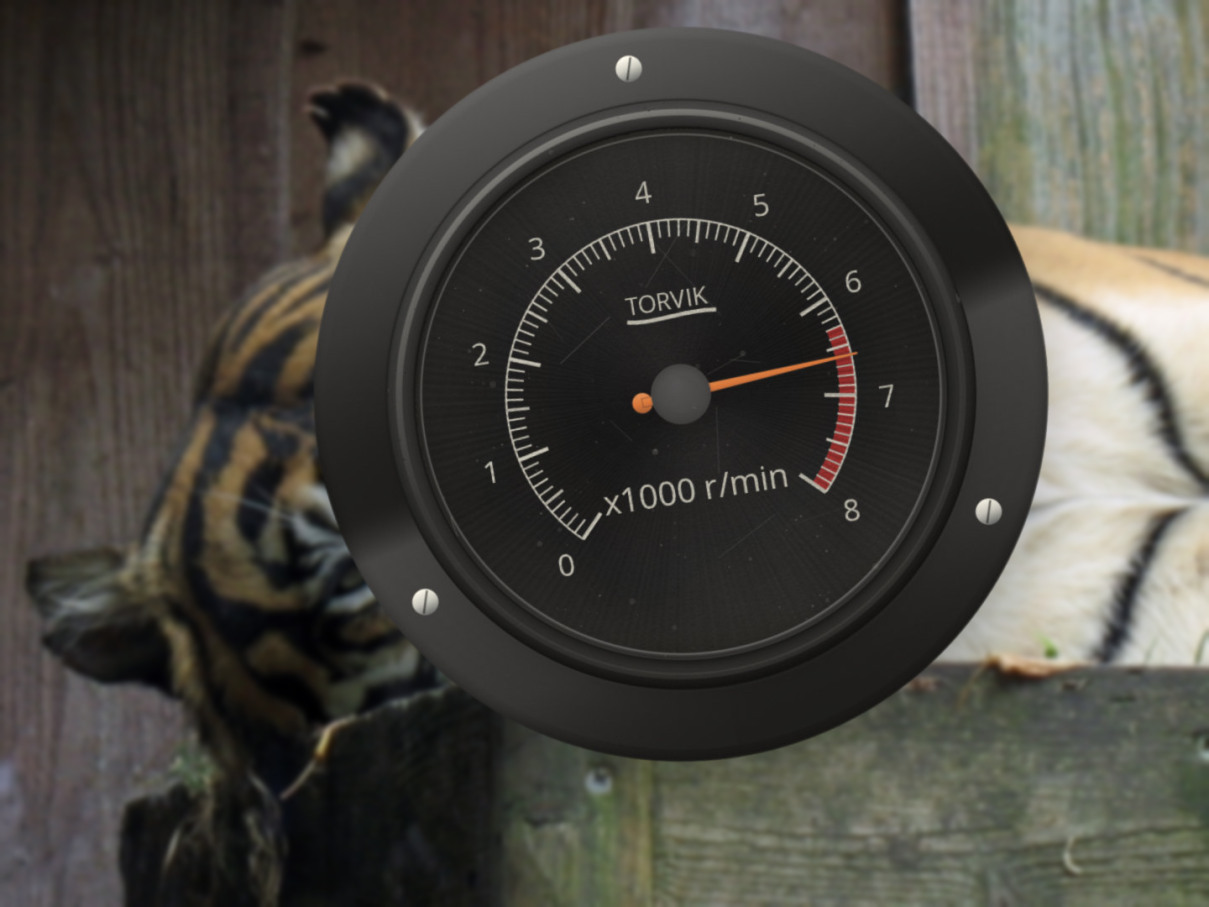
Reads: 6600 (rpm)
